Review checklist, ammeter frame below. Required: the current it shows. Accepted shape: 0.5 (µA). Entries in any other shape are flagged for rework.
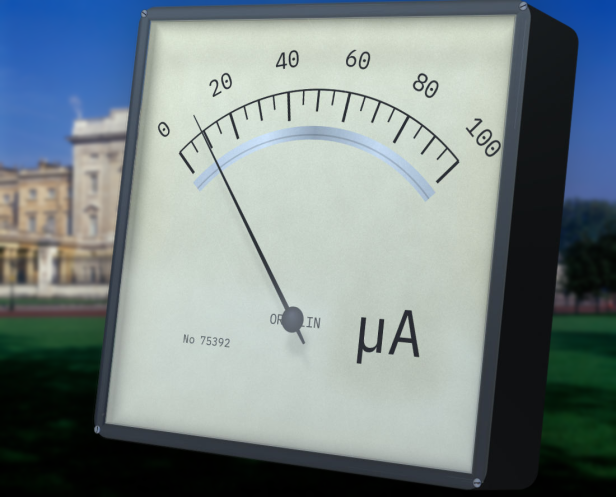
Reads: 10 (µA)
